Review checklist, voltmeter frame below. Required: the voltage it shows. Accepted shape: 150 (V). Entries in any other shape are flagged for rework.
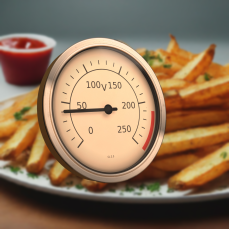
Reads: 40 (V)
